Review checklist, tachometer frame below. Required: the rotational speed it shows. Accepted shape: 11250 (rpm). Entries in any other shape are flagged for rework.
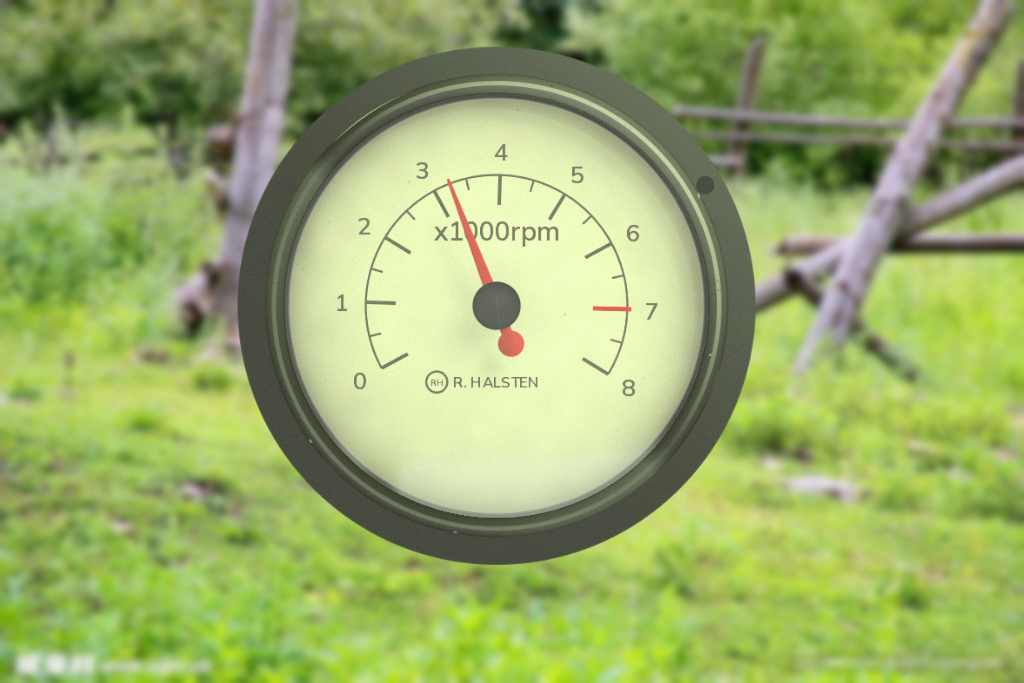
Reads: 3250 (rpm)
